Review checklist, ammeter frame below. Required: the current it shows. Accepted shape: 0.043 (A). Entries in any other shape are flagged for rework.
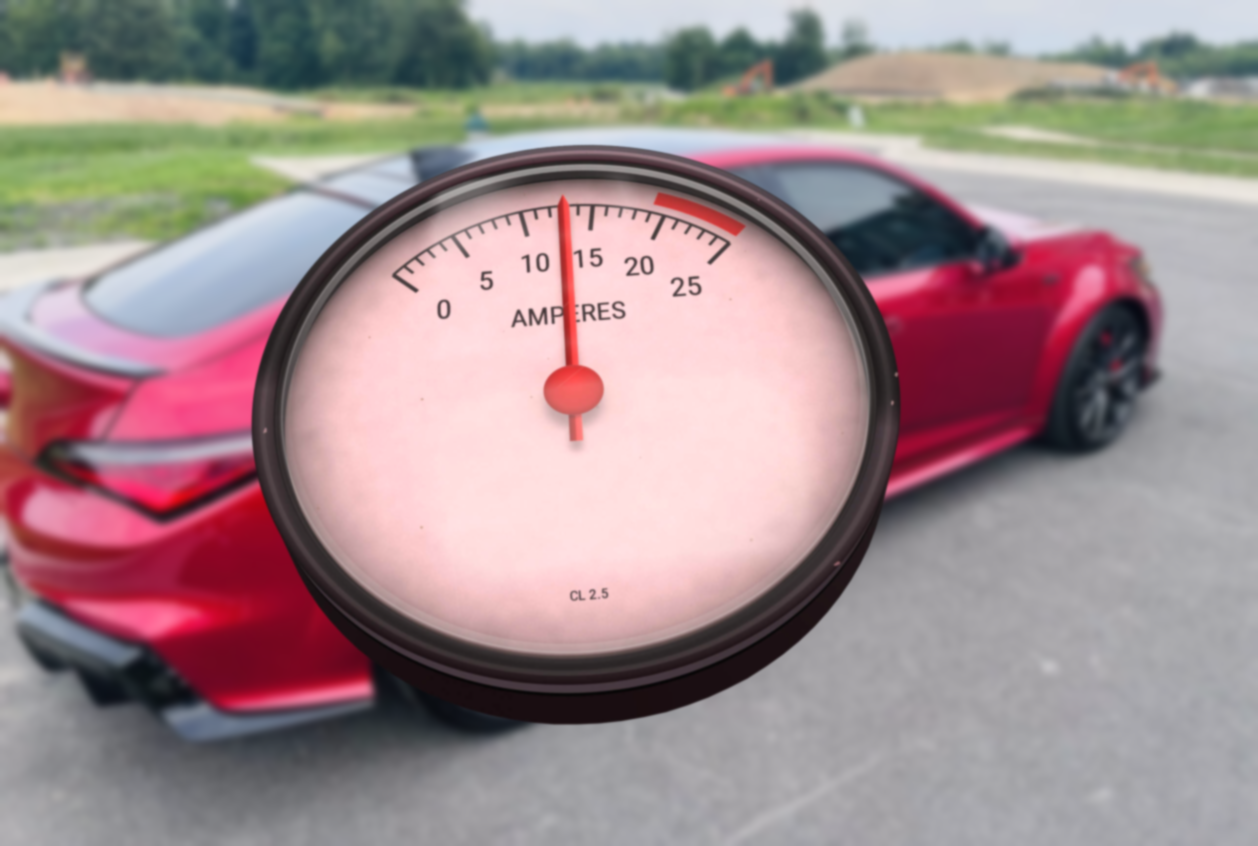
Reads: 13 (A)
